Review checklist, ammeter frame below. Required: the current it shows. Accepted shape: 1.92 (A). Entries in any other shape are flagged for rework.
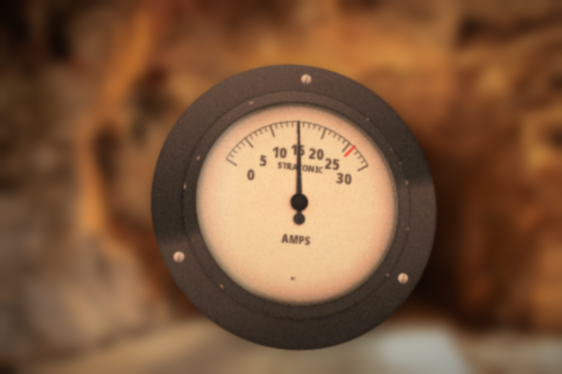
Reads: 15 (A)
